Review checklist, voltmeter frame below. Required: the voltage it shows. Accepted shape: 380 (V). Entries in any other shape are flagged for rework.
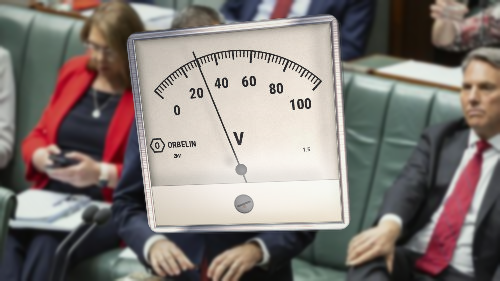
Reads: 30 (V)
